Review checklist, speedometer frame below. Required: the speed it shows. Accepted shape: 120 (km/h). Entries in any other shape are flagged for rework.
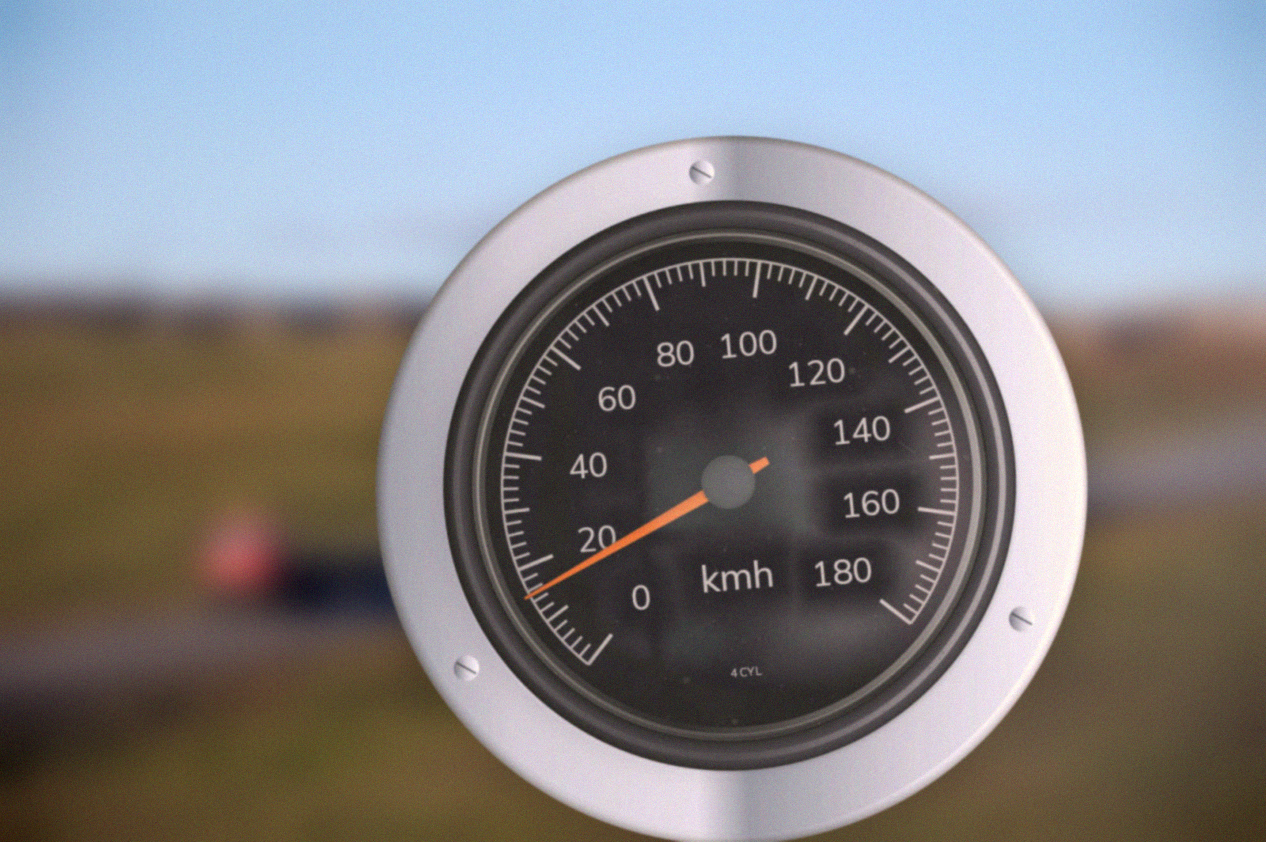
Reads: 15 (km/h)
